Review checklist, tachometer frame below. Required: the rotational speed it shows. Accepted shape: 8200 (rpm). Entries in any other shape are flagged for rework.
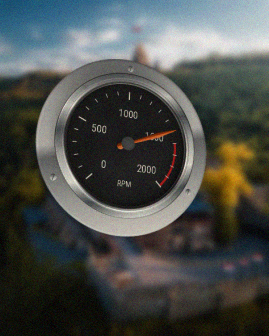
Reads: 1500 (rpm)
